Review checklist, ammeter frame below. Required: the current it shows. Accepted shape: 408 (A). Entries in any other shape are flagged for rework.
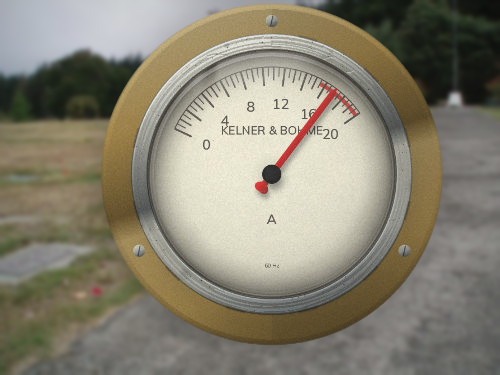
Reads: 17 (A)
